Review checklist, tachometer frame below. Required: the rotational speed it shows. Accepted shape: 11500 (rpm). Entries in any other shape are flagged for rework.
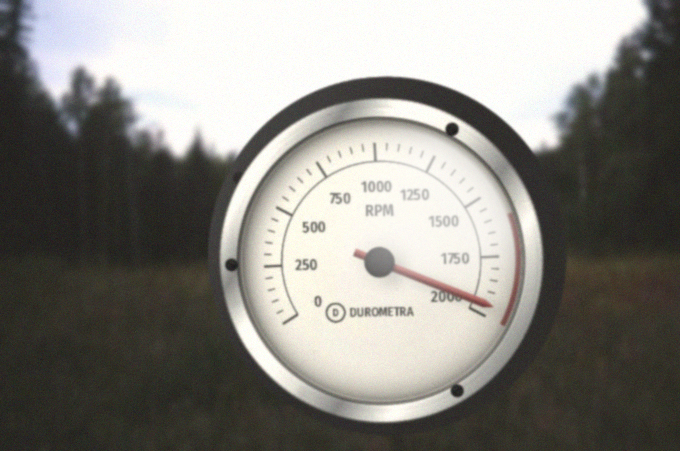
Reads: 1950 (rpm)
